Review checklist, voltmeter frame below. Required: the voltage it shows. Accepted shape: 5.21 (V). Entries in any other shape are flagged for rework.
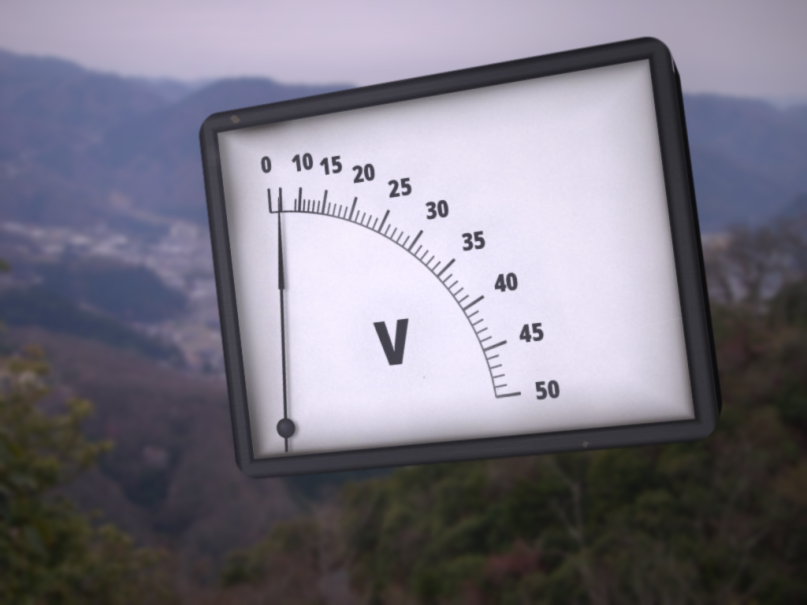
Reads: 5 (V)
